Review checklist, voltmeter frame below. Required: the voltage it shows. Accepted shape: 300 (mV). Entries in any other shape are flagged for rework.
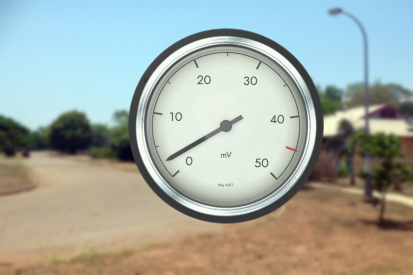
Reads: 2.5 (mV)
